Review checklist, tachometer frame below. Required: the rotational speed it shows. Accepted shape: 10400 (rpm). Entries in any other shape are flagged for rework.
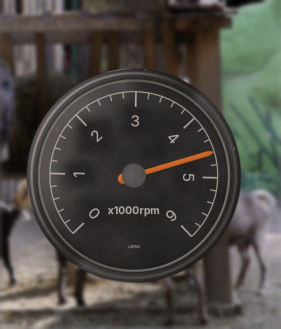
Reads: 4600 (rpm)
